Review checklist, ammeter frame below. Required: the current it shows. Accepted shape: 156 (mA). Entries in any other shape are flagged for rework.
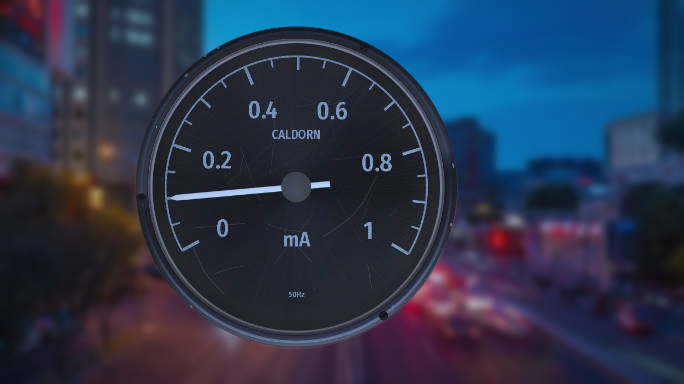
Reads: 0.1 (mA)
